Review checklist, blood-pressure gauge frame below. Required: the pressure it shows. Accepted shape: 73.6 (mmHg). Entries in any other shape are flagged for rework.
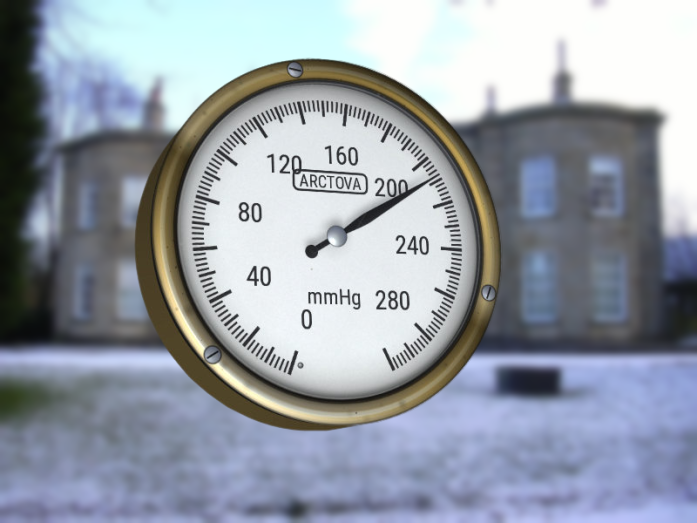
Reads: 208 (mmHg)
